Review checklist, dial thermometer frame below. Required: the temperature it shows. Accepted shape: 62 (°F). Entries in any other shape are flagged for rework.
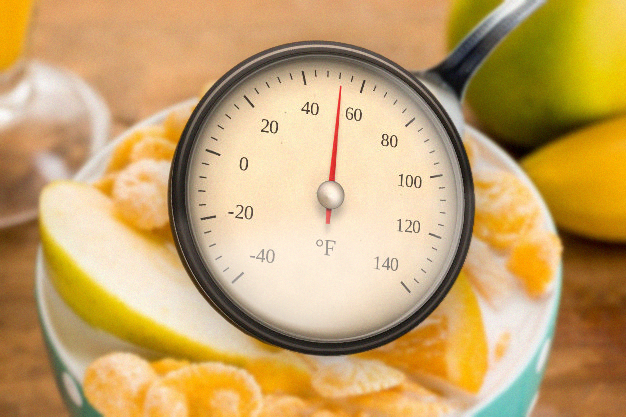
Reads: 52 (°F)
